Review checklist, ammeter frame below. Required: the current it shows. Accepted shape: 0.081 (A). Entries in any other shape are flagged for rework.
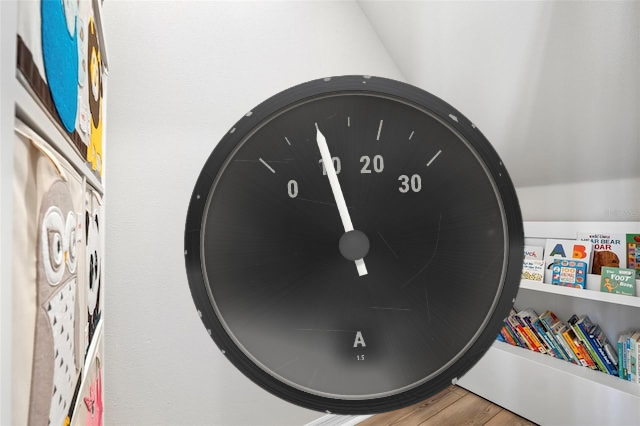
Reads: 10 (A)
